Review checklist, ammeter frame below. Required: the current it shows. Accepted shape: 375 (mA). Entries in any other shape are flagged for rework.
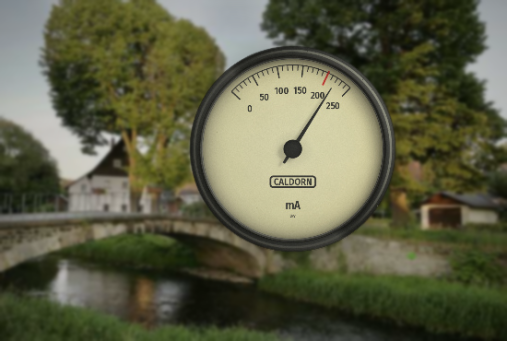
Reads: 220 (mA)
